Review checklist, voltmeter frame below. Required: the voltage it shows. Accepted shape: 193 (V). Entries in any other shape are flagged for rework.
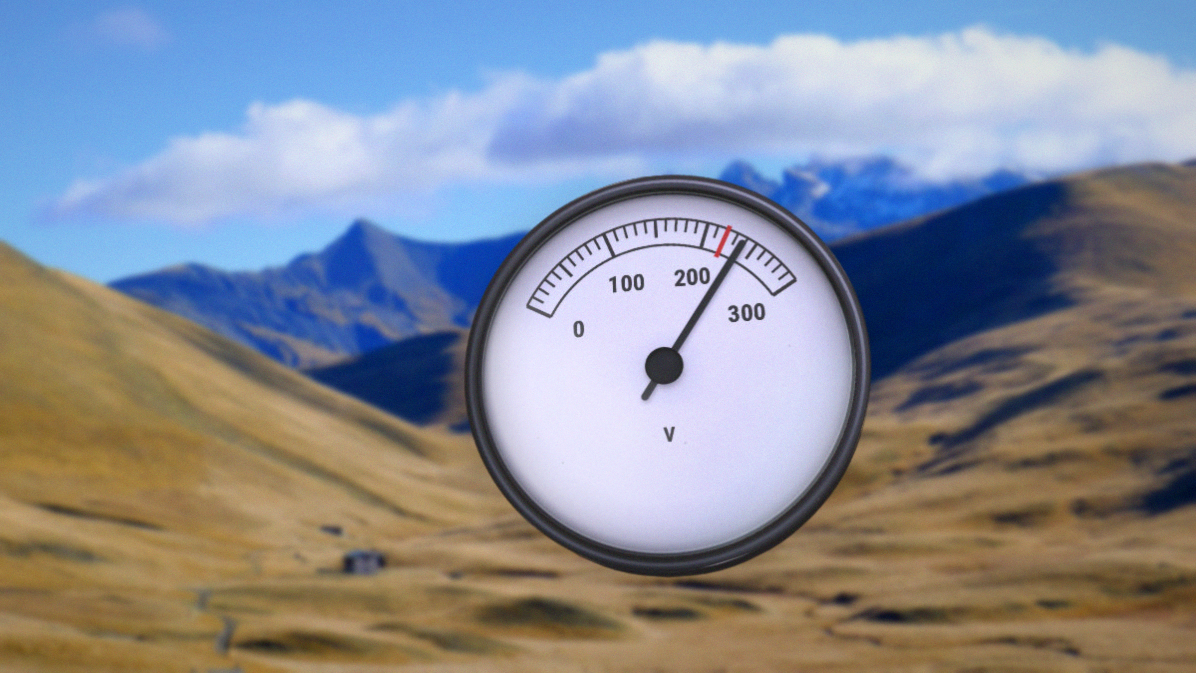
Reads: 240 (V)
